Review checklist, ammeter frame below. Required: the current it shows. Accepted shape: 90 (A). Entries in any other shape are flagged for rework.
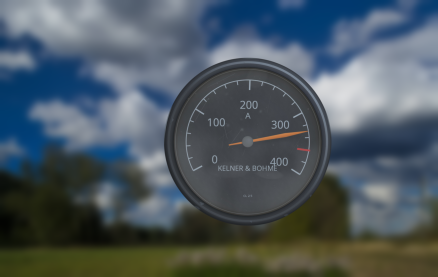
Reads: 330 (A)
